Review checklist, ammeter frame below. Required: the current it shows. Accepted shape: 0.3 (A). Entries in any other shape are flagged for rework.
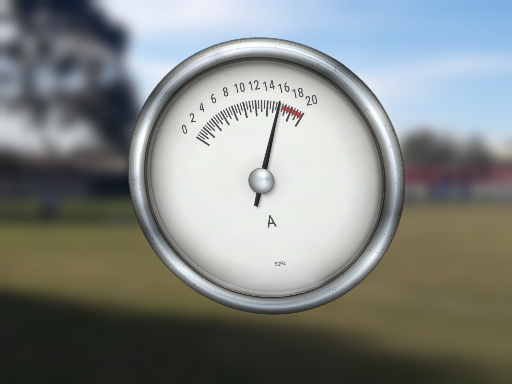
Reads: 16 (A)
